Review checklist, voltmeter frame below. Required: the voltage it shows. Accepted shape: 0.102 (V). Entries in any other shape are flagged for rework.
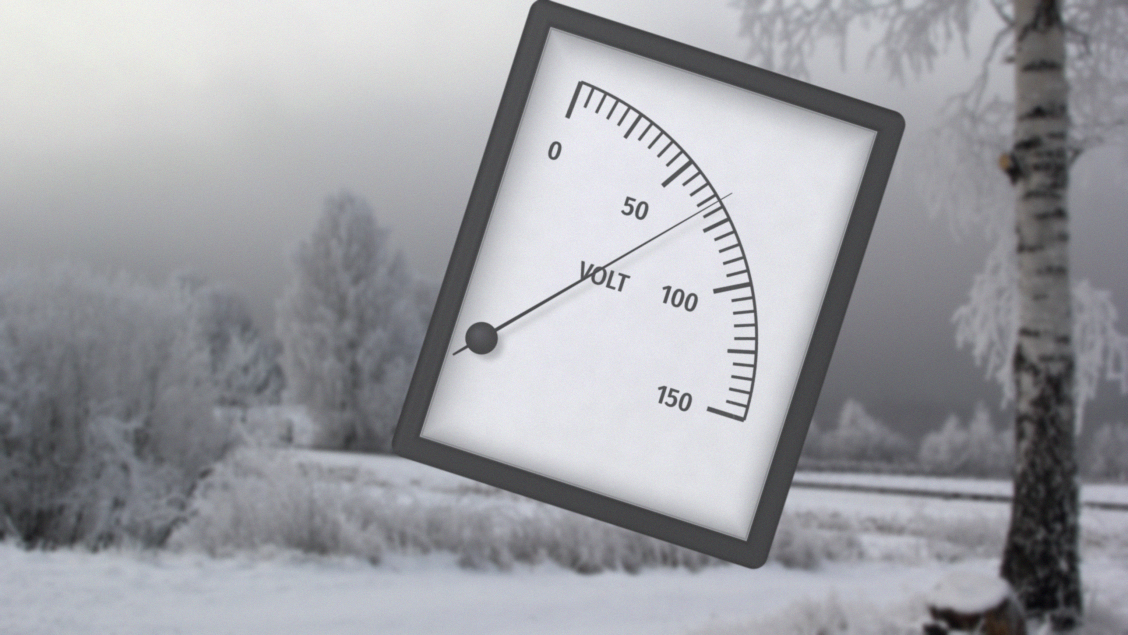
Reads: 67.5 (V)
